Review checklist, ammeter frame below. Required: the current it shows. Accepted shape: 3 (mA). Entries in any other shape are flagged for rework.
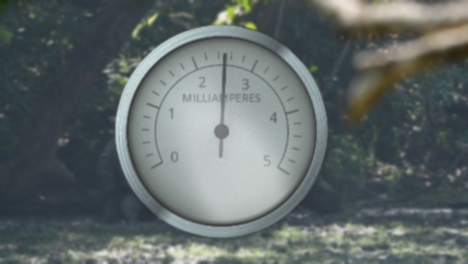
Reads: 2.5 (mA)
